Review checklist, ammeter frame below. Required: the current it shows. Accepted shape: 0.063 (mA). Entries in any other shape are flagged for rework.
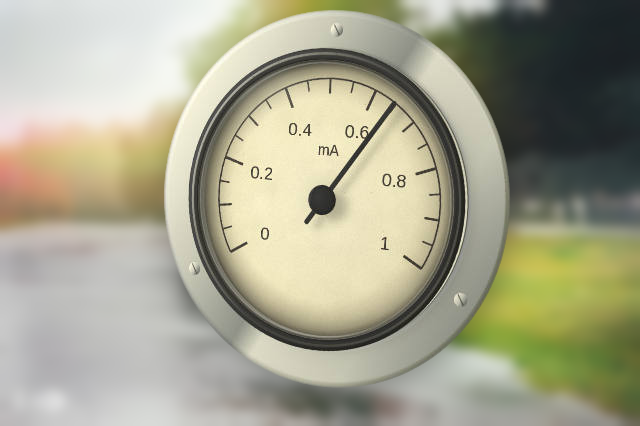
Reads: 0.65 (mA)
